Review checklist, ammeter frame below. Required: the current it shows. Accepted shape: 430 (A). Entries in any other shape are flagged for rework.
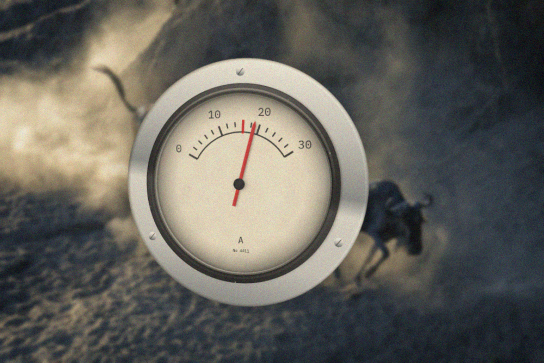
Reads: 19 (A)
